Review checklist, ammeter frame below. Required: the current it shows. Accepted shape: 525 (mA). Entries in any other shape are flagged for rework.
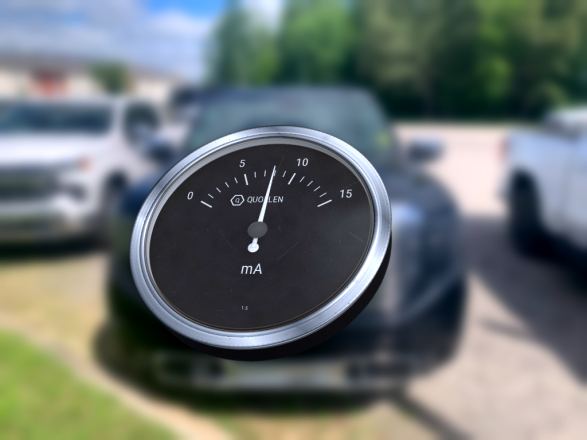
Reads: 8 (mA)
